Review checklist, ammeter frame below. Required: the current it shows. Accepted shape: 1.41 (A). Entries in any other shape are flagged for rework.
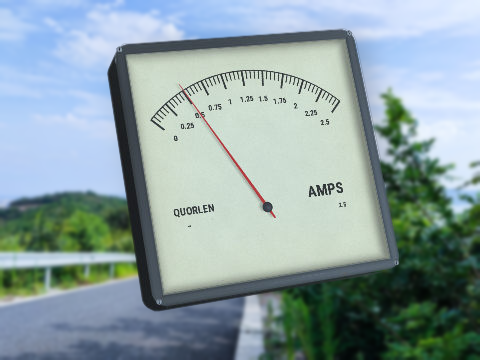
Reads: 0.5 (A)
